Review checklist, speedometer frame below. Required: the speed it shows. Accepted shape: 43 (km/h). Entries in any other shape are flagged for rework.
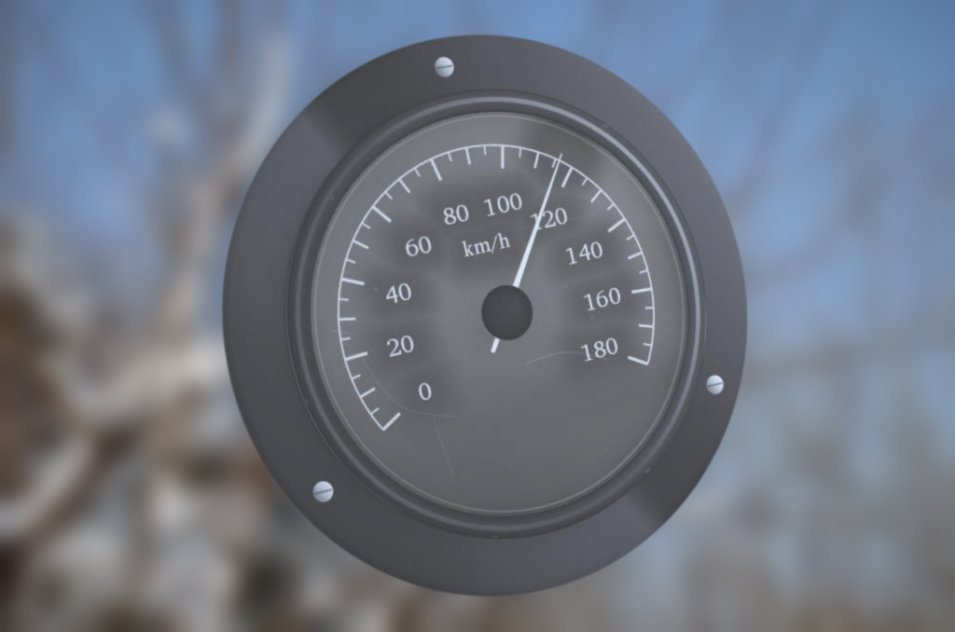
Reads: 115 (km/h)
